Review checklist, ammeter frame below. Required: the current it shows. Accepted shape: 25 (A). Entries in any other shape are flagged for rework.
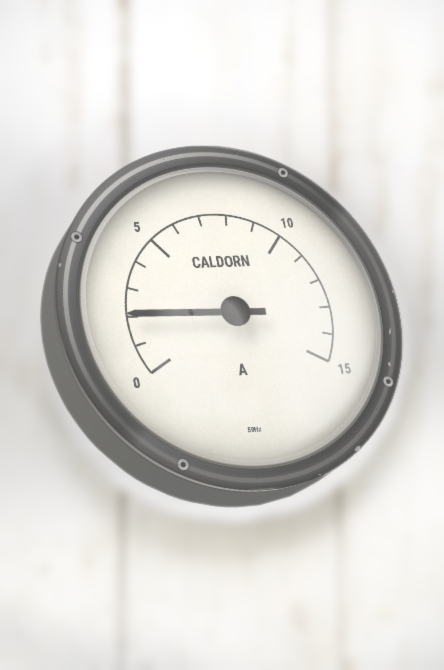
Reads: 2 (A)
